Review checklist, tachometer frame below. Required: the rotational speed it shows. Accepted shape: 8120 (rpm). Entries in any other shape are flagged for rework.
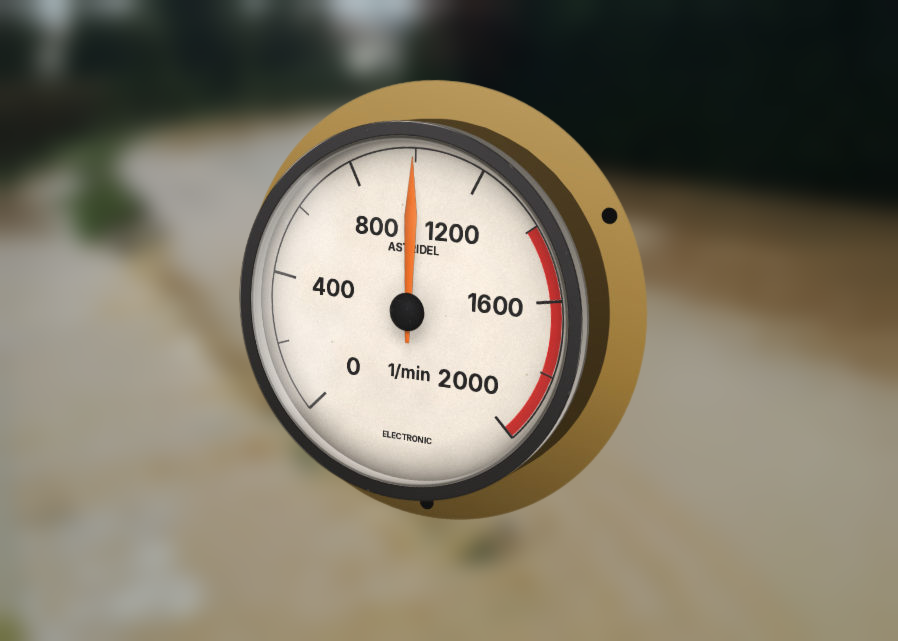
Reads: 1000 (rpm)
